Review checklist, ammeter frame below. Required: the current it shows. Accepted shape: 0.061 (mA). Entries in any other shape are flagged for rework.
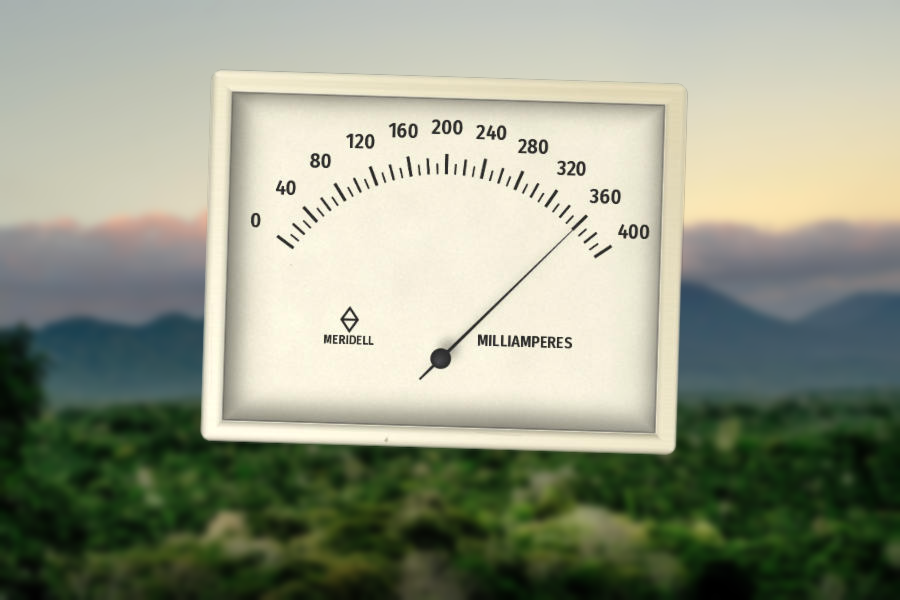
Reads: 360 (mA)
